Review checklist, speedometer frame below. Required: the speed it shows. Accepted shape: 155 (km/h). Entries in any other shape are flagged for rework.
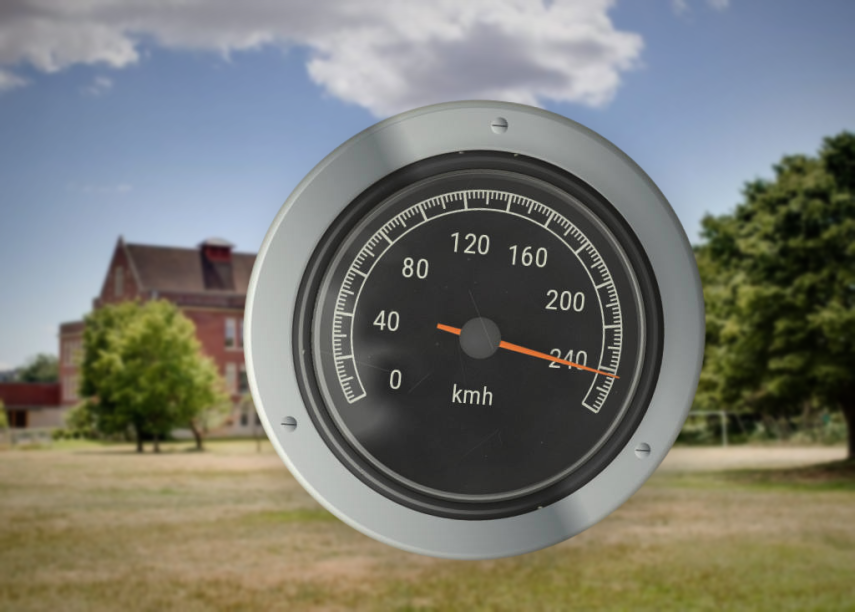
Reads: 242 (km/h)
